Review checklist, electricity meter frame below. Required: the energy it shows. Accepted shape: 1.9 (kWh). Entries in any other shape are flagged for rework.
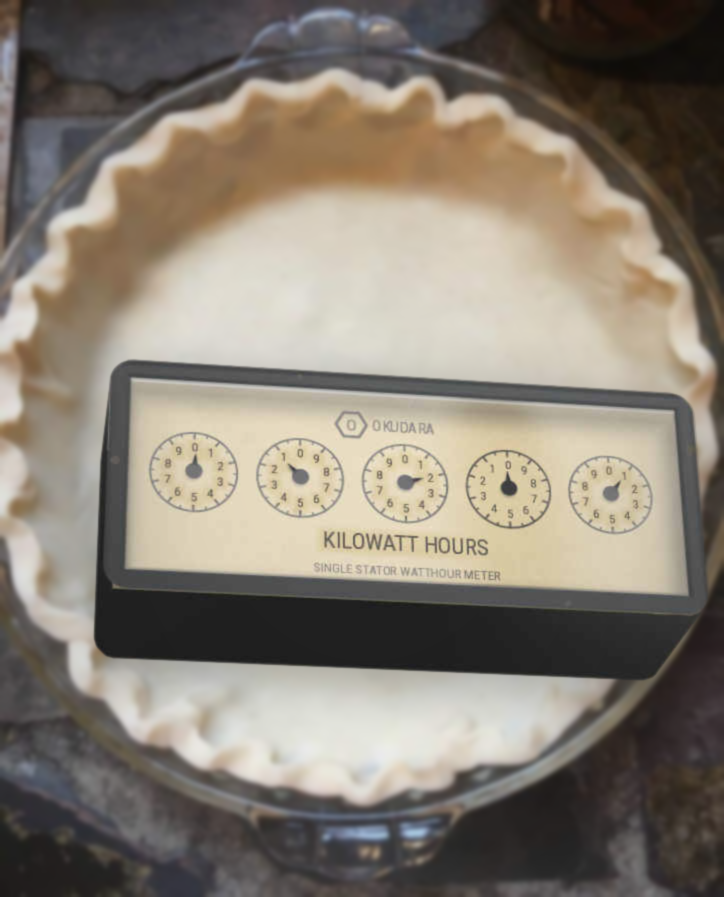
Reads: 1201 (kWh)
